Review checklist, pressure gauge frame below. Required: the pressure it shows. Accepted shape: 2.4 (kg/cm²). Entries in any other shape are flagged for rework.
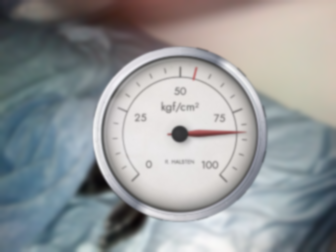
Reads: 82.5 (kg/cm²)
